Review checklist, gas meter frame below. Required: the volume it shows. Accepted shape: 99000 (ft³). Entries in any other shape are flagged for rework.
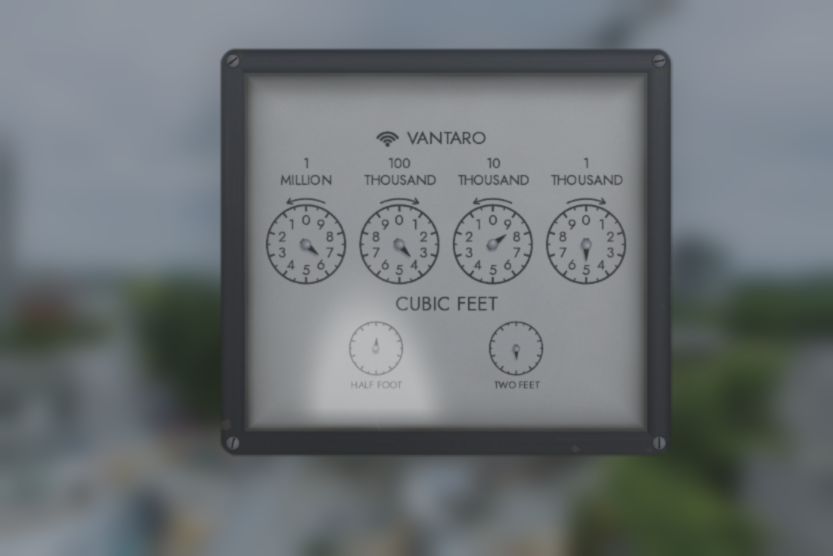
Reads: 638500 (ft³)
